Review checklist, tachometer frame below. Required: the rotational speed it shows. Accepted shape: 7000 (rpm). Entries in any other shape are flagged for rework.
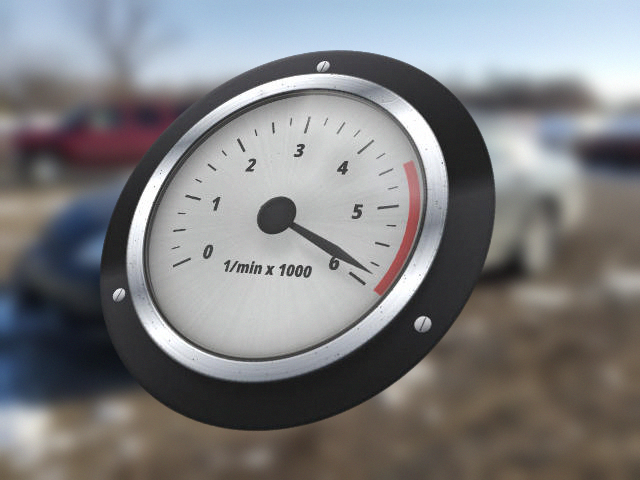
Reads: 5875 (rpm)
